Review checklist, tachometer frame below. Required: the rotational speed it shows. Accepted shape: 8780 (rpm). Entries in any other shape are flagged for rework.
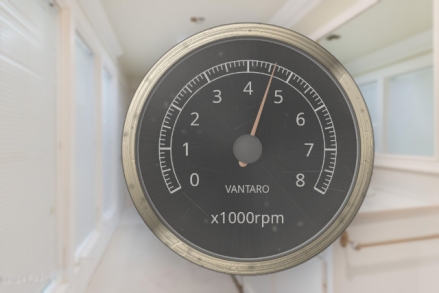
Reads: 4600 (rpm)
